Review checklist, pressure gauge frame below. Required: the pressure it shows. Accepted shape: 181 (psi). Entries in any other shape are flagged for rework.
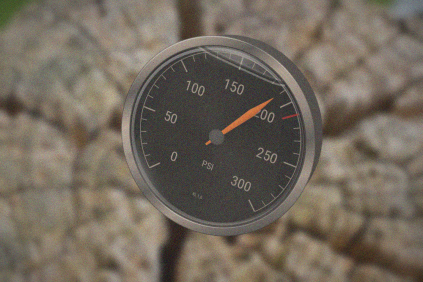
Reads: 190 (psi)
